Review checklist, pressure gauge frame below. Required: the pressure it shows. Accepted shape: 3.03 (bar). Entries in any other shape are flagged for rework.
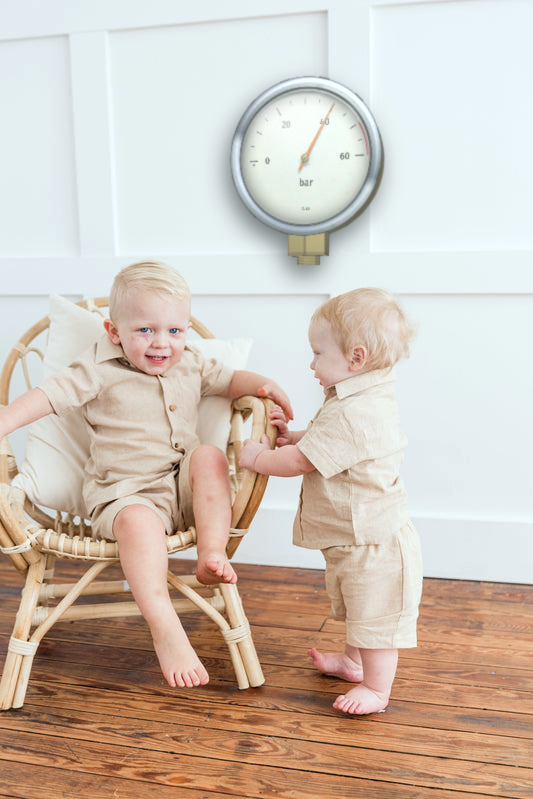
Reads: 40 (bar)
